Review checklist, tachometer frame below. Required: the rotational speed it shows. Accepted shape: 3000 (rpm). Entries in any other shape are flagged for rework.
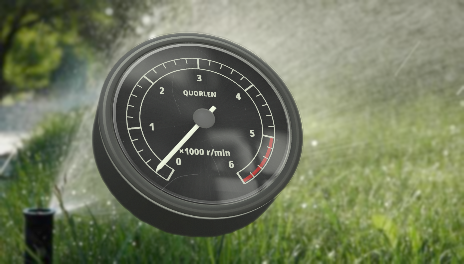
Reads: 200 (rpm)
